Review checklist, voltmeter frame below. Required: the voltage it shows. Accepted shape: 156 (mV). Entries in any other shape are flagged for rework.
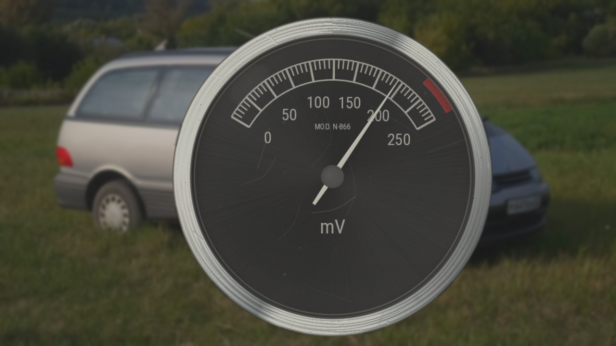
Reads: 195 (mV)
